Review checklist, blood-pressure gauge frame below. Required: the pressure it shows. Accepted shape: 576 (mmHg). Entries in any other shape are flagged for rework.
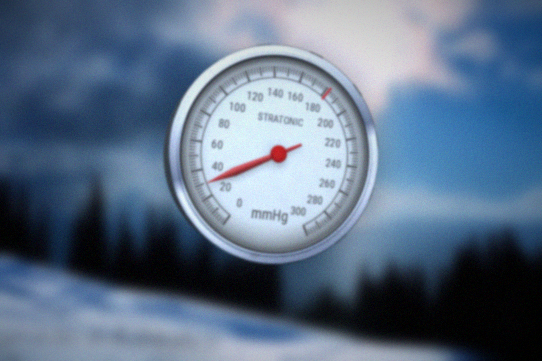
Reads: 30 (mmHg)
